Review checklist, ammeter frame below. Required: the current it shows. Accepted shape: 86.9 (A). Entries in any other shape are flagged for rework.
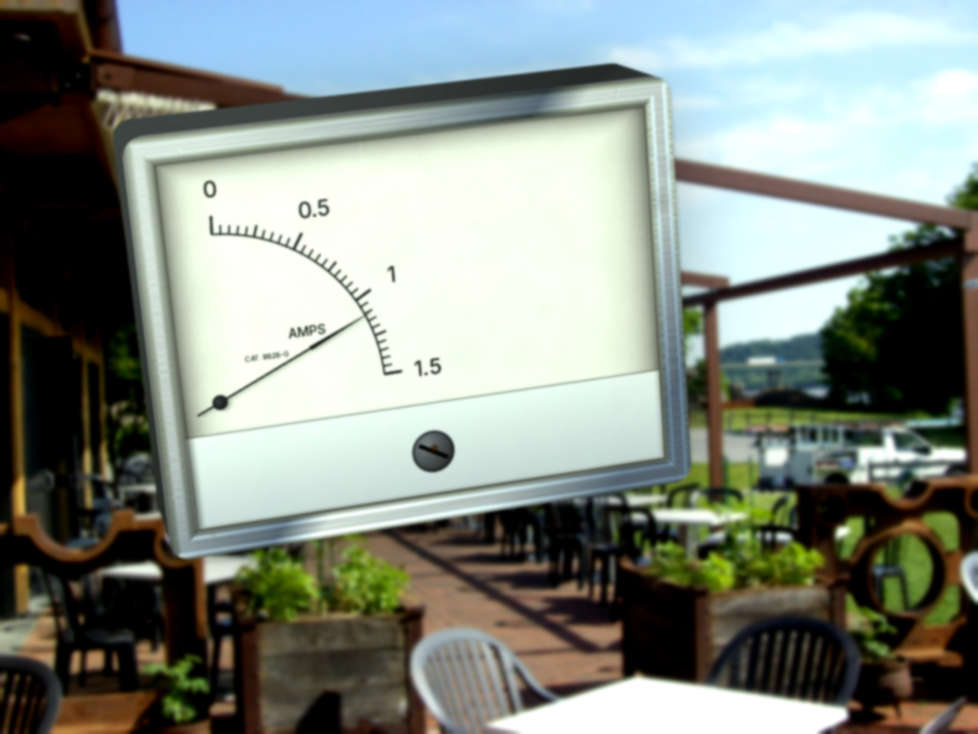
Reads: 1.1 (A)
